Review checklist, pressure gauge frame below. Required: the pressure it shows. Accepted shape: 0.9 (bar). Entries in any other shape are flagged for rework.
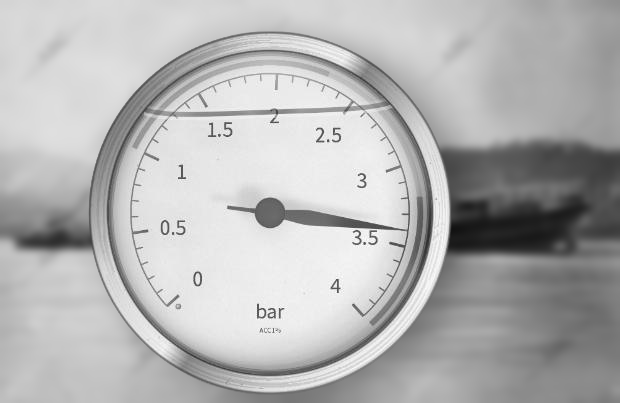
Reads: 3.4 (bar)
